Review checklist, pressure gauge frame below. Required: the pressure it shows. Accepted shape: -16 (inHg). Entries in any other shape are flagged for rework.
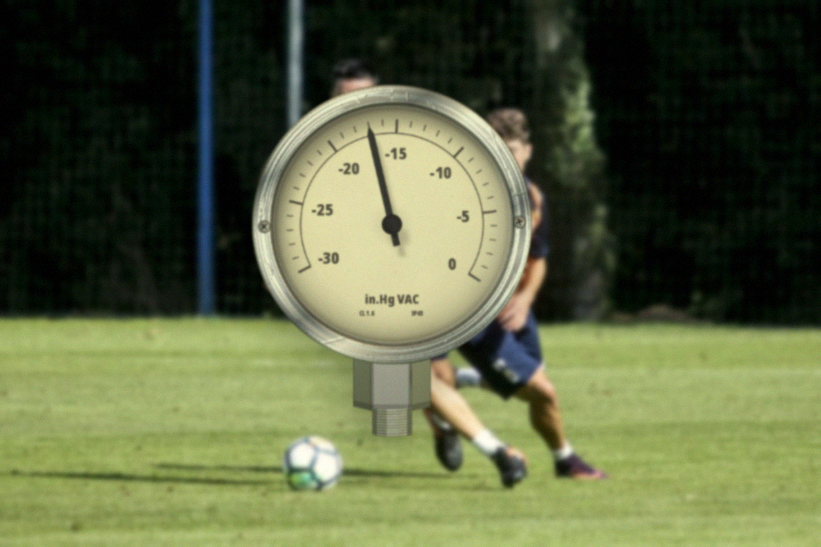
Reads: -17 (inHg)
